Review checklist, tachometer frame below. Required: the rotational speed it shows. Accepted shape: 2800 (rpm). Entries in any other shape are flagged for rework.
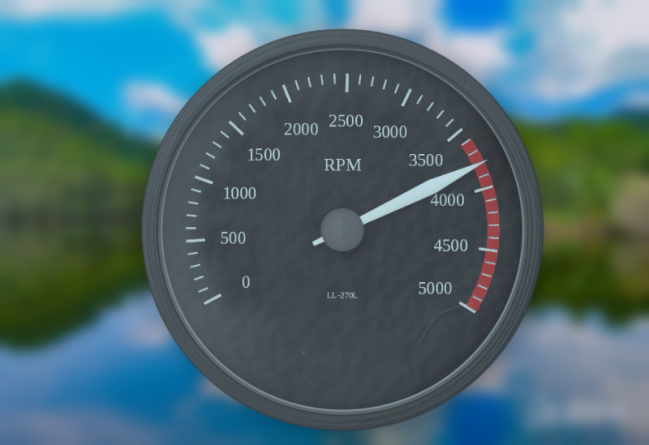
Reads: 3800 (rpm)
